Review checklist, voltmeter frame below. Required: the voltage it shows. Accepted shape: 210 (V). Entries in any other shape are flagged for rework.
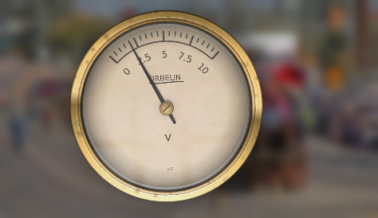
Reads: 2 (V)
